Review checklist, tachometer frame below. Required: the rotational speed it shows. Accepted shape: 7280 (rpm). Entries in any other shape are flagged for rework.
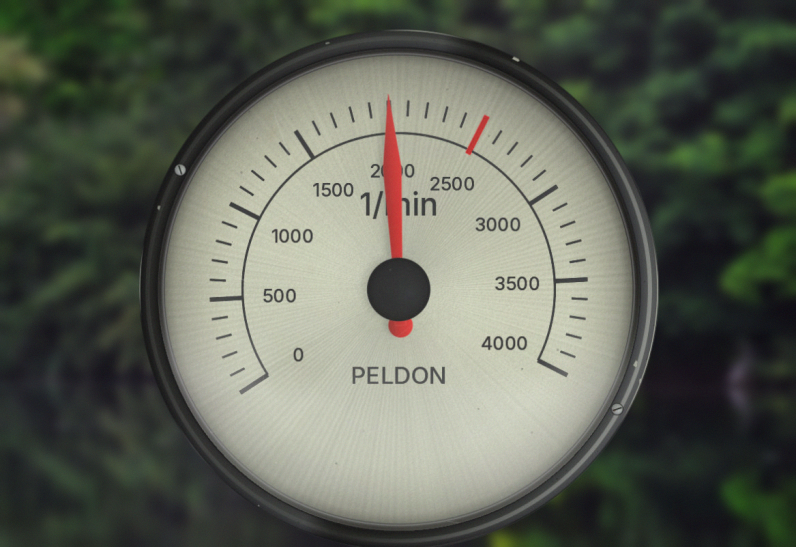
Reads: 2000 (rpm)
